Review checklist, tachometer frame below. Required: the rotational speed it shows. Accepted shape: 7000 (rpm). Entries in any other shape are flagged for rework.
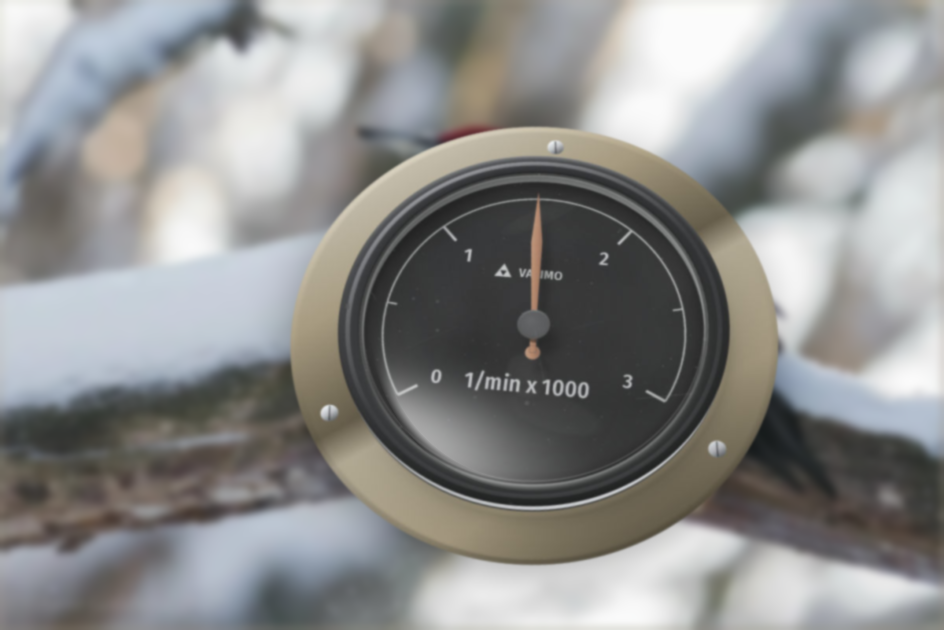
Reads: 1500 (rpm)
